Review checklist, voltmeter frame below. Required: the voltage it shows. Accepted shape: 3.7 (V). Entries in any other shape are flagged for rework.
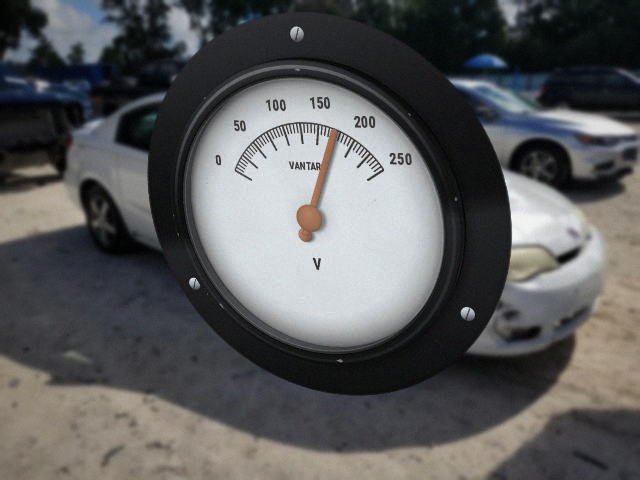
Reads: 175 (V)
